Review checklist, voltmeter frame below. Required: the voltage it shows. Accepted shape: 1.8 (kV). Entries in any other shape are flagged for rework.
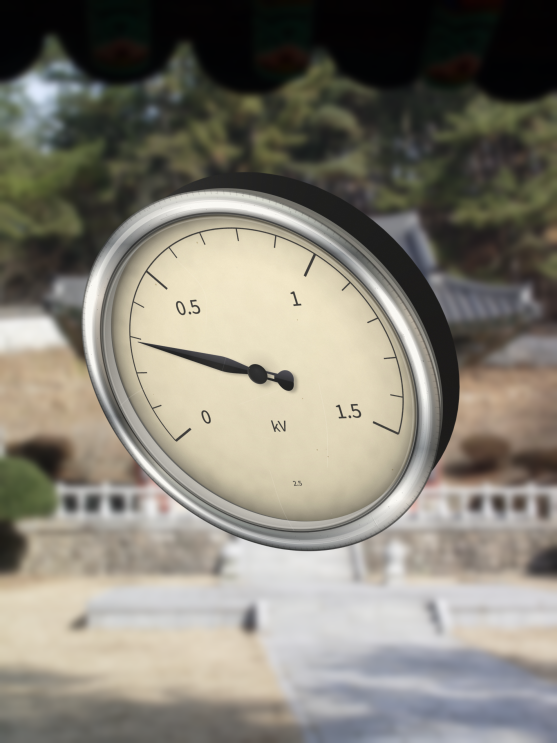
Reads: 0.3 (kV)
